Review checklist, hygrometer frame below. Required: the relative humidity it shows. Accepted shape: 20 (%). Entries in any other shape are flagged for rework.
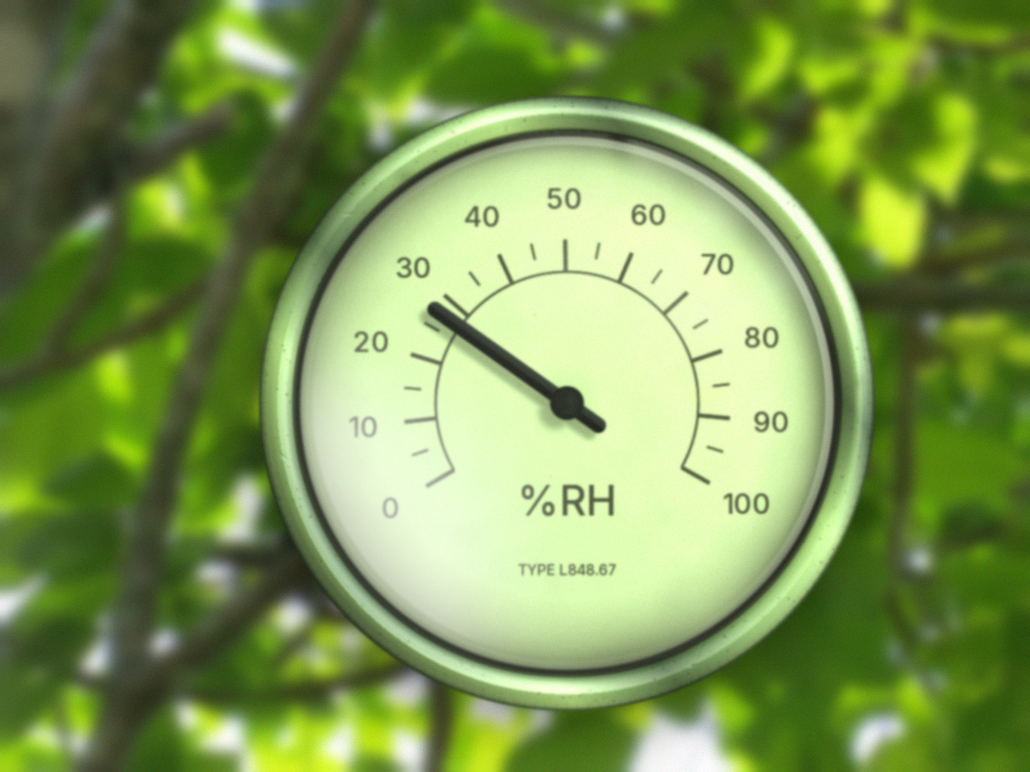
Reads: 27.5 (%)
